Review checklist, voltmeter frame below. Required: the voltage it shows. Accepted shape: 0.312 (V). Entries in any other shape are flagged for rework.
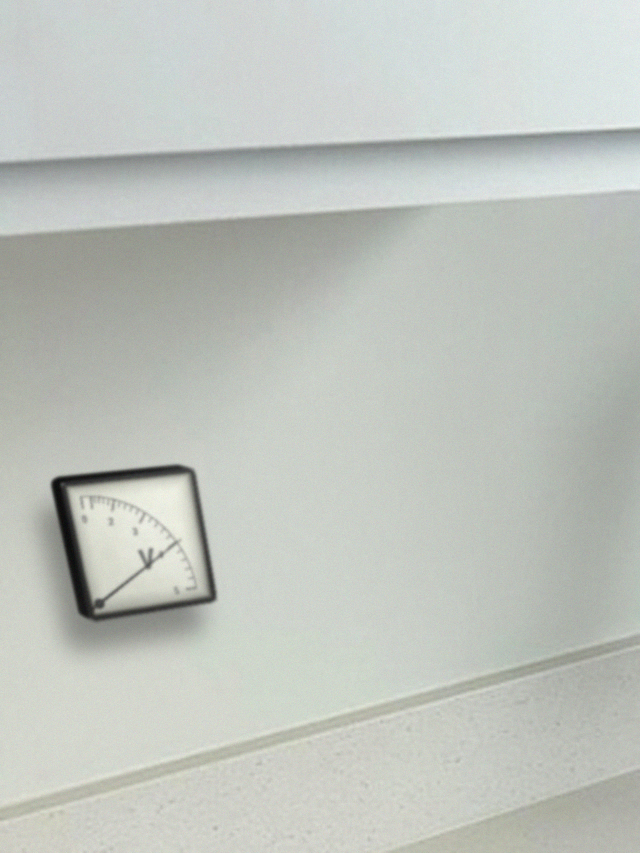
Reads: 4 (V)
